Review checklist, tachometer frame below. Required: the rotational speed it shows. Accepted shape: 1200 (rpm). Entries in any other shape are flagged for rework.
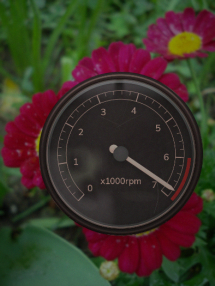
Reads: 6800 (rpm)
